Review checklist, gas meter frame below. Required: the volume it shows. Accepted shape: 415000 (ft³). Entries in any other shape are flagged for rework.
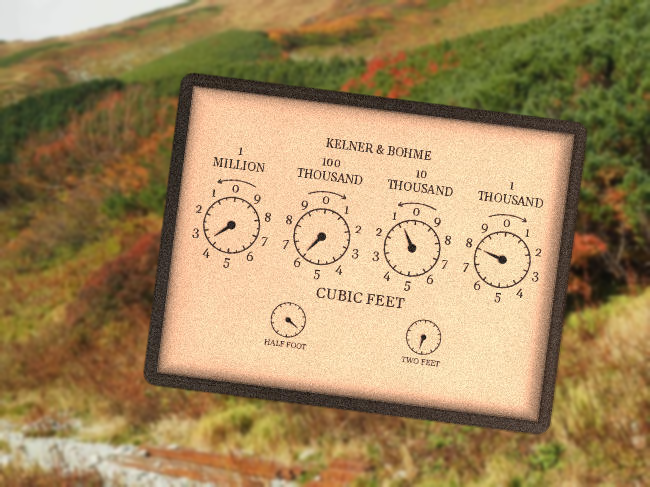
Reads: 360800 (ft³)
